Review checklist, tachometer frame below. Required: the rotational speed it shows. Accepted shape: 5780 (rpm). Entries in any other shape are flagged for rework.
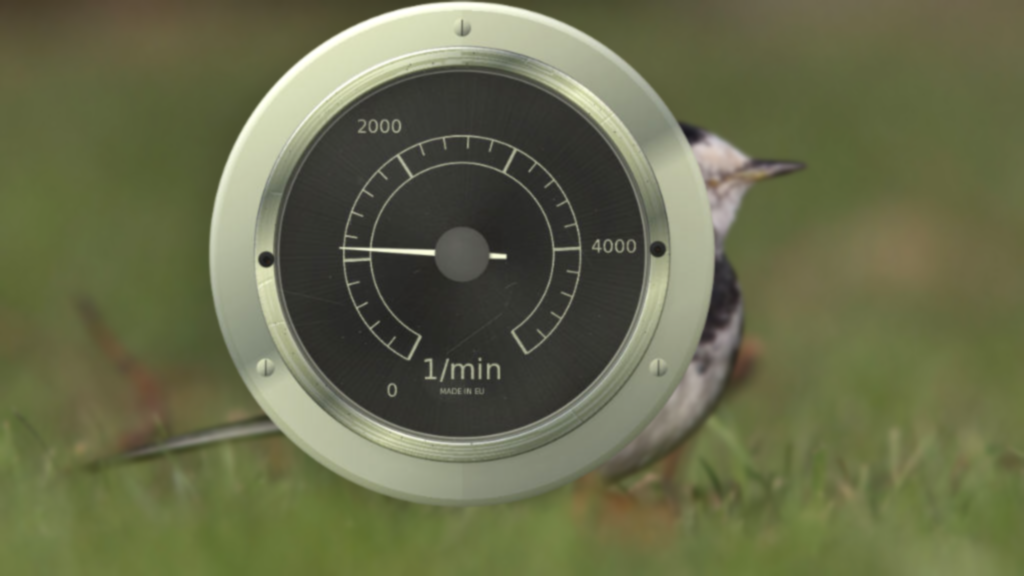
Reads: 1100 (rpm)
